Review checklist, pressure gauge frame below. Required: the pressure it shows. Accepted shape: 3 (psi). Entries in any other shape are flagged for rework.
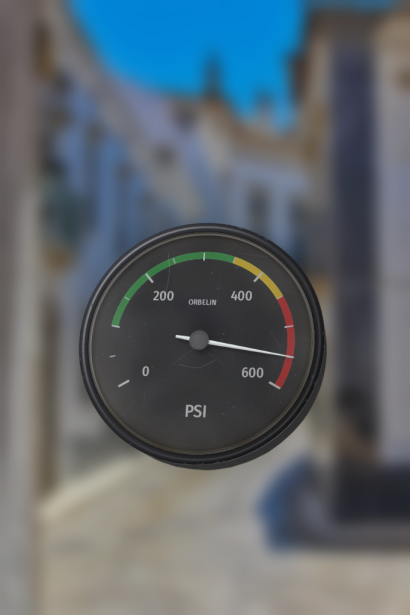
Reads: 550 (psi)
